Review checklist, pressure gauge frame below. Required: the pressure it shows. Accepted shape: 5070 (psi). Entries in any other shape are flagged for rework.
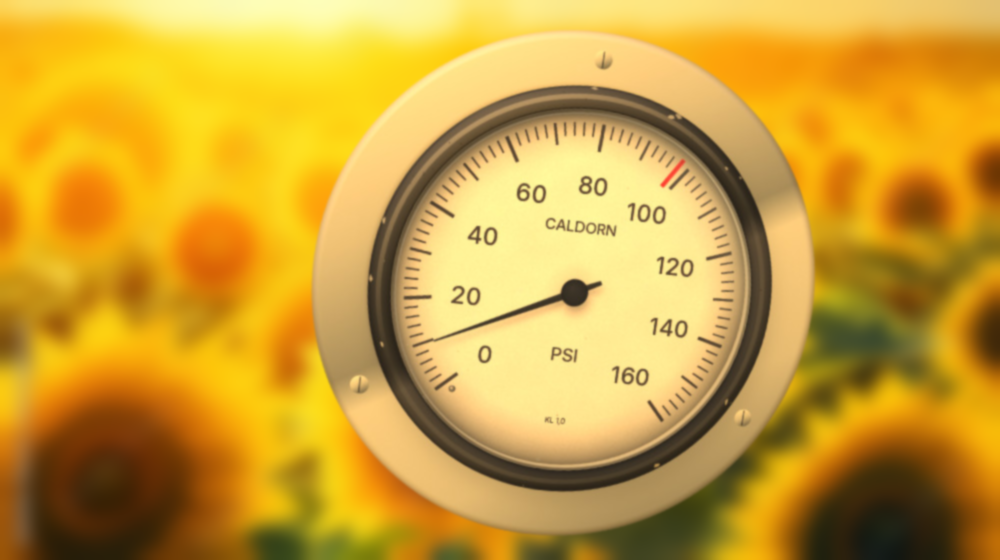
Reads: 10 (psi)
